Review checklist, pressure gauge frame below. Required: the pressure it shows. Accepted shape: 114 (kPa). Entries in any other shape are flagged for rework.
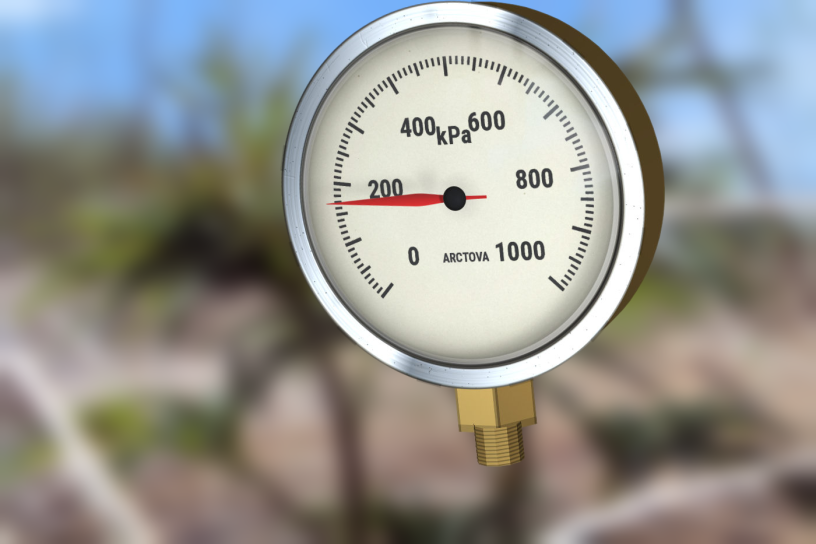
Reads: 170 (kPa)
